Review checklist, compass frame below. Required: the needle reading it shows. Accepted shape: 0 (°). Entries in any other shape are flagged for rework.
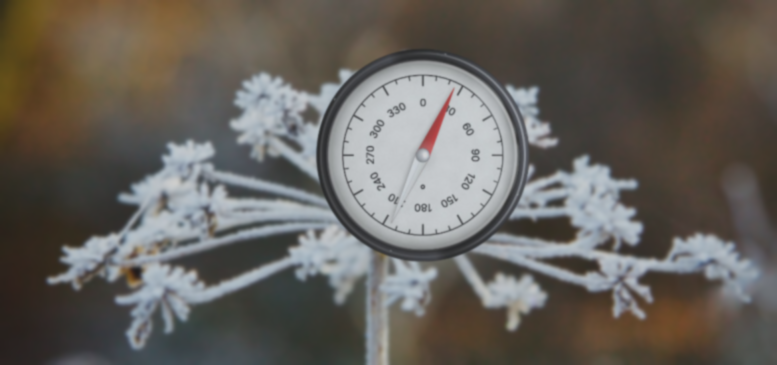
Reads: 25 (°)
